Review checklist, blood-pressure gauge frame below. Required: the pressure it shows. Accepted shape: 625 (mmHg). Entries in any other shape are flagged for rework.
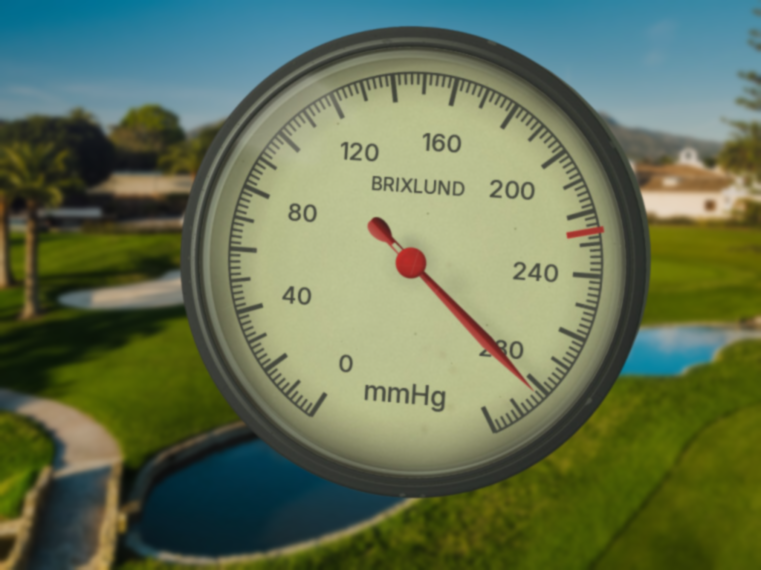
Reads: 282 (mmHg)
